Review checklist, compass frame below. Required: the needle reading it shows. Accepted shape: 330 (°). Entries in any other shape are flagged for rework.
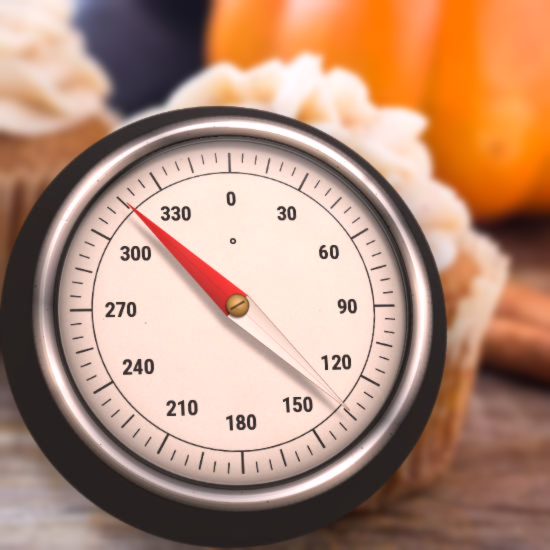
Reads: 315 (°)
